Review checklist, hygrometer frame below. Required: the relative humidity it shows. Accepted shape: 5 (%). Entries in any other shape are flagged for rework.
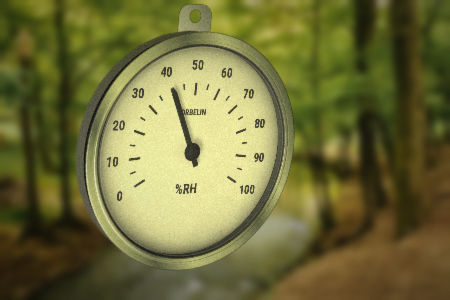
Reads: 40 (%)
